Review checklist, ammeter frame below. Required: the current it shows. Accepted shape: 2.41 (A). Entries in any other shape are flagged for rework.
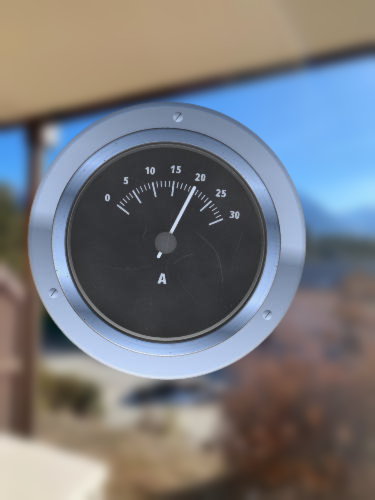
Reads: 20 (A)
